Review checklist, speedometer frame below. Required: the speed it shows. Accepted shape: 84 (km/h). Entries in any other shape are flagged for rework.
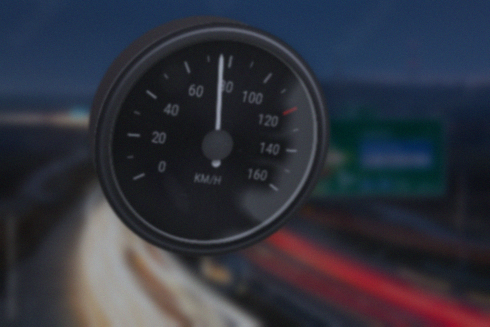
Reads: 75 (km/h)
